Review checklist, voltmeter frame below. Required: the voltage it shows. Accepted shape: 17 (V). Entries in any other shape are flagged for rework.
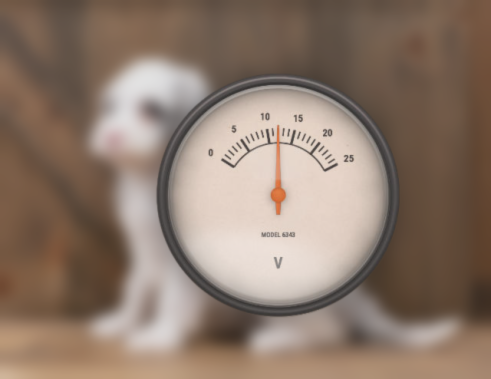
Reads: 12 (V)
